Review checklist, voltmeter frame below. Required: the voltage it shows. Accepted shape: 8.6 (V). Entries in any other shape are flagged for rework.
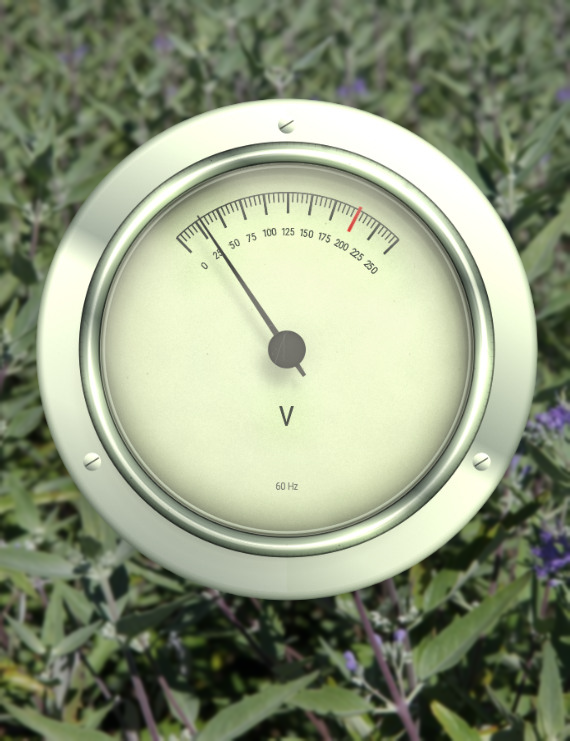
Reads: 30 (V)
